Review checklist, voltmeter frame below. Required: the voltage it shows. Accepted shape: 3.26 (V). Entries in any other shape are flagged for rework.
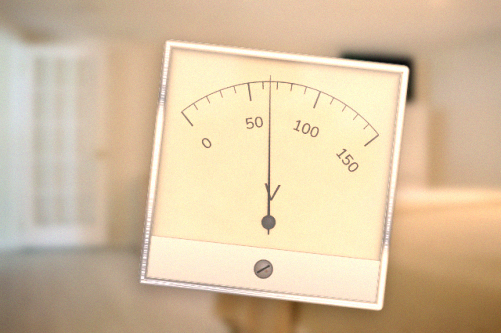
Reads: 65 (V)
